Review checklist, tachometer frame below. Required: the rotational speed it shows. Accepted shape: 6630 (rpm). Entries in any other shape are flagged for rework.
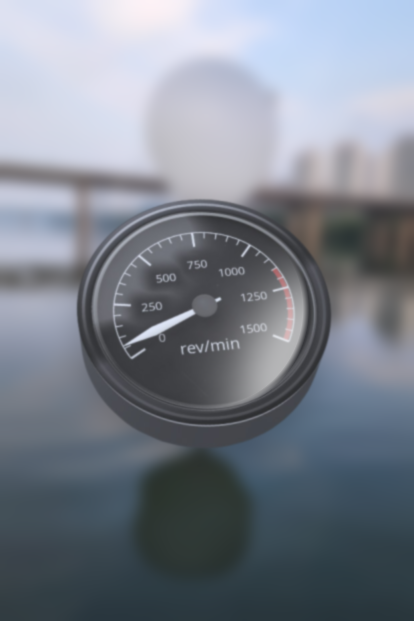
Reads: 50 (rpm)
